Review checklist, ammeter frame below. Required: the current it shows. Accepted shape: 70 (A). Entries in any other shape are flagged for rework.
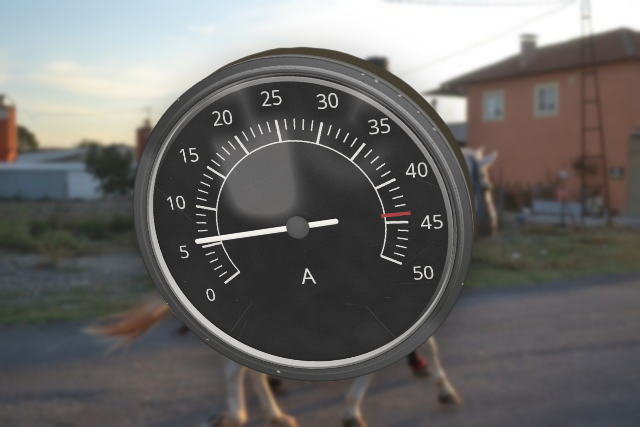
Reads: 6 (A)
